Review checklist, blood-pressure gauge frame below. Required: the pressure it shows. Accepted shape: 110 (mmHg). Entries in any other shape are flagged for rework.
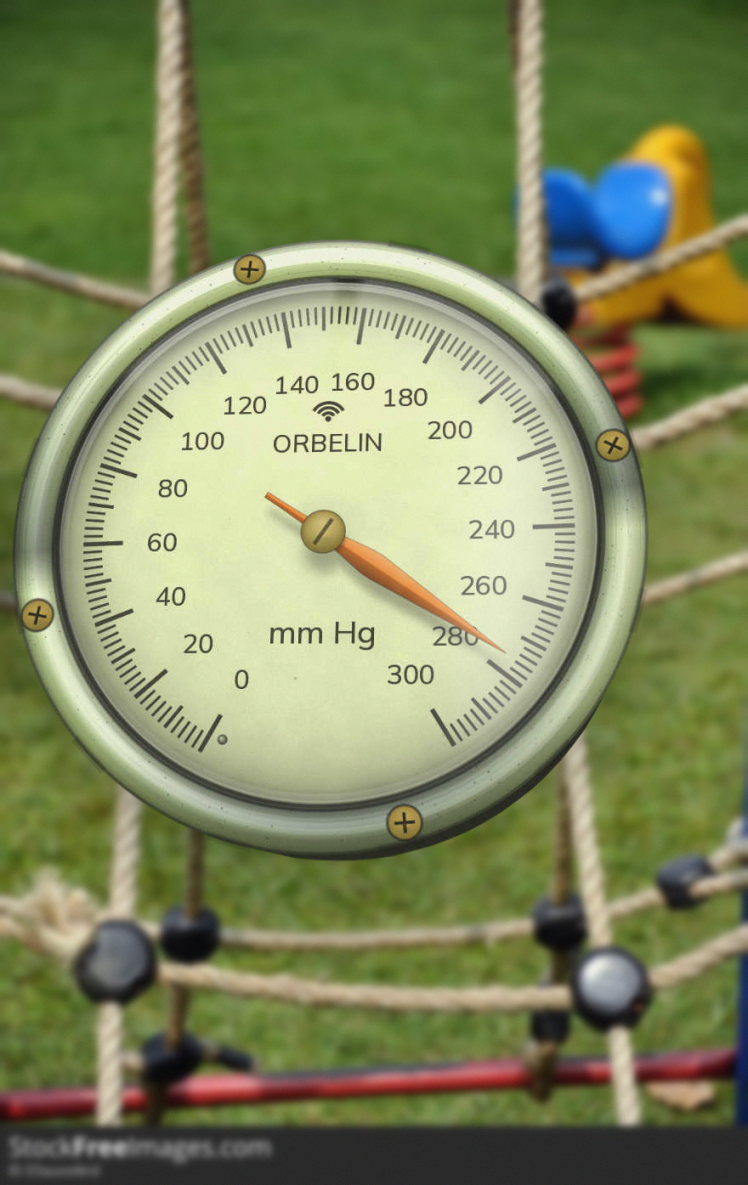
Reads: 276 (mmHg)
